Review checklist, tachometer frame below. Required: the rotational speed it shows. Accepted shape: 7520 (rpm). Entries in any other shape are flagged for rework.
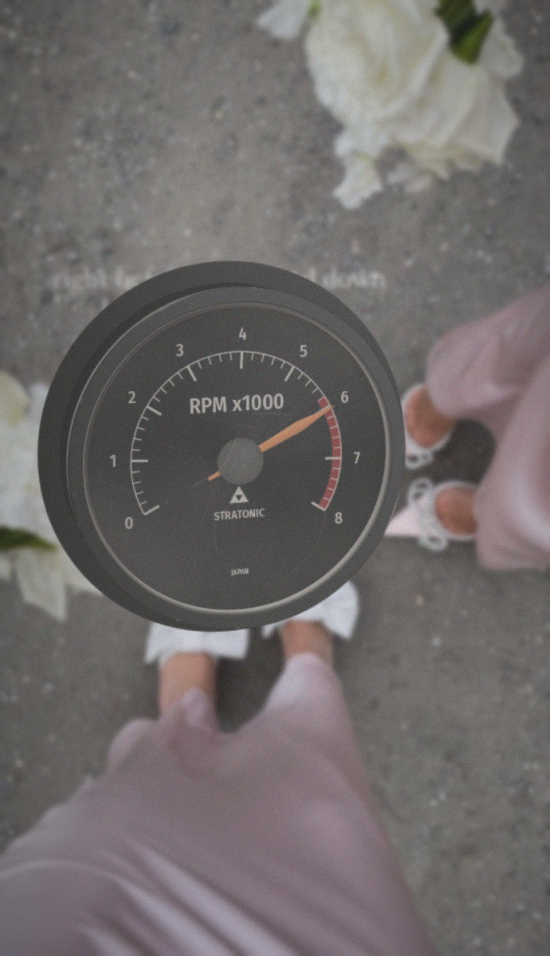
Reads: 6000 (rpm)
